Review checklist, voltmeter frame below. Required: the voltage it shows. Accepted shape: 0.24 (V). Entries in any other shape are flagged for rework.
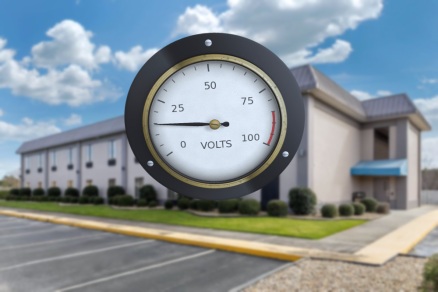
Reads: 15 (V)
